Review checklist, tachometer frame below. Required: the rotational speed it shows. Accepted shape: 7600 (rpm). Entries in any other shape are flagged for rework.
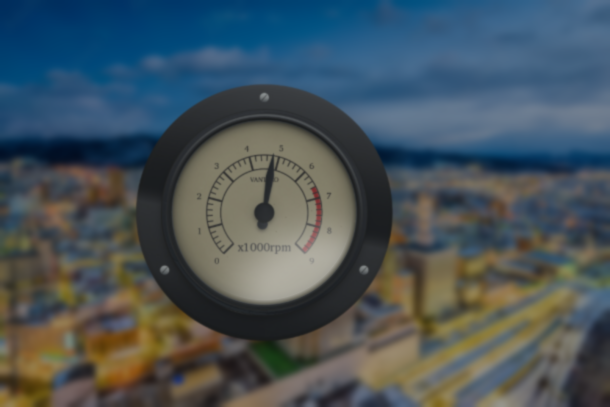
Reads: 4800 (rpm)
